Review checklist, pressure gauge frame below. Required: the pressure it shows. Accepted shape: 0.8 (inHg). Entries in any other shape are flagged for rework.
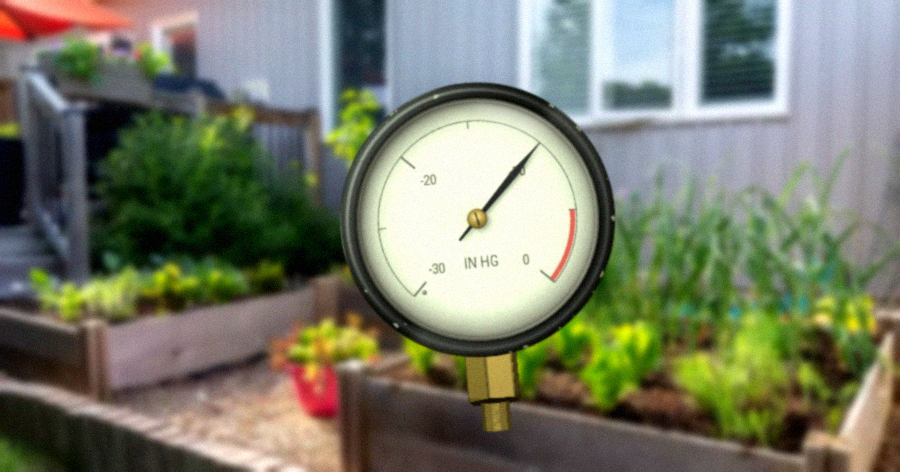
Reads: -10 (inHg)
